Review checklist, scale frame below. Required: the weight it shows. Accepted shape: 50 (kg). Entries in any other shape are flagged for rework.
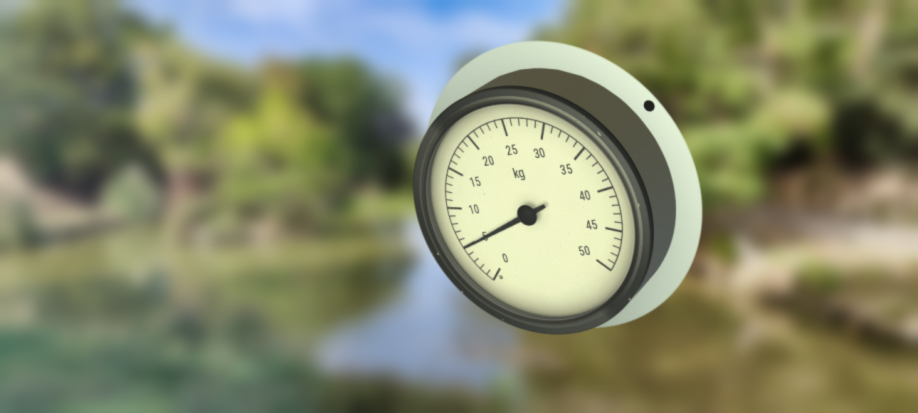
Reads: 5 (kg)
